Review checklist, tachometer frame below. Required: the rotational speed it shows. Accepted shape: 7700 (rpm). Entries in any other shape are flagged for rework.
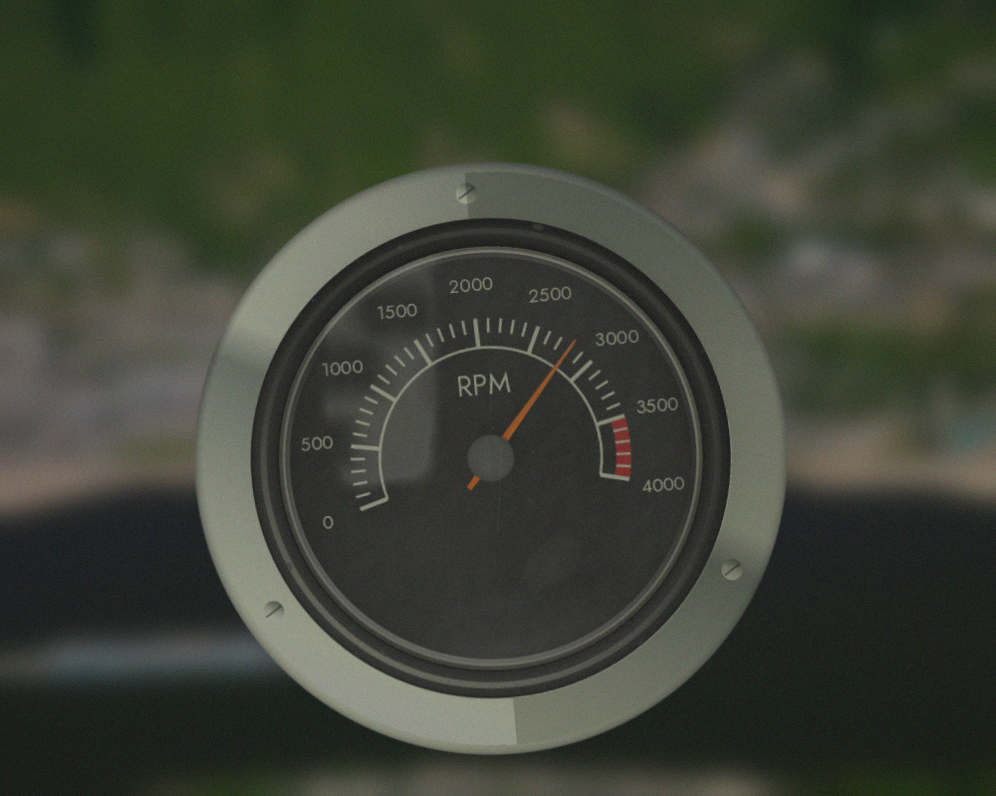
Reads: 2800 (rpm)
